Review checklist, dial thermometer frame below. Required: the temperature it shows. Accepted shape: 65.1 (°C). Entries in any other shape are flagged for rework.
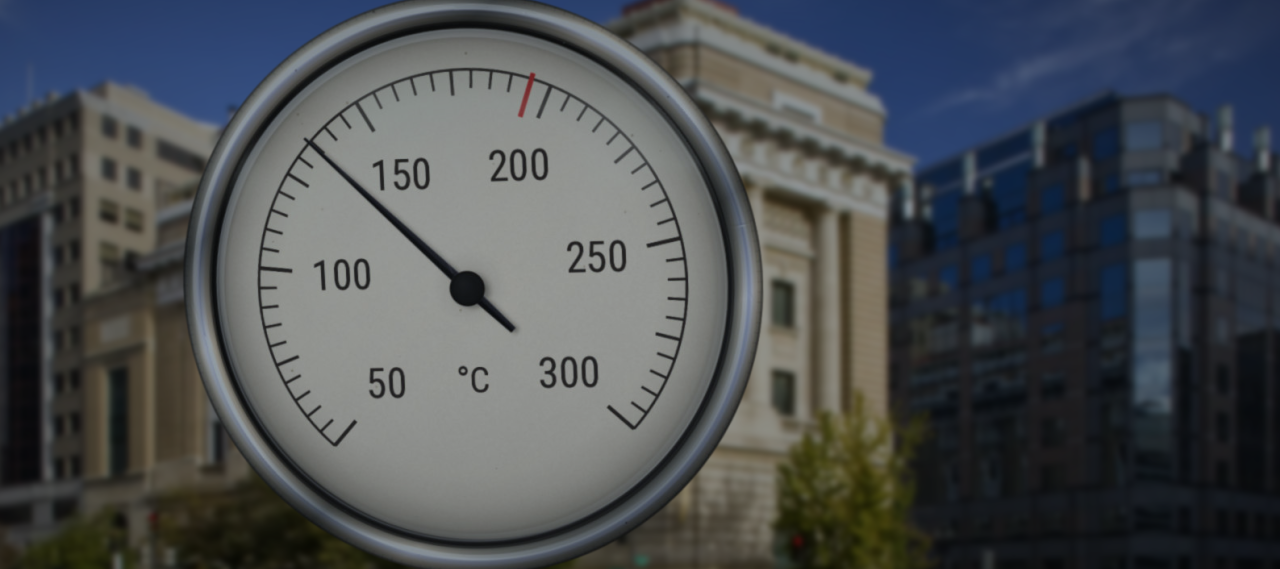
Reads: 135 (°C)
